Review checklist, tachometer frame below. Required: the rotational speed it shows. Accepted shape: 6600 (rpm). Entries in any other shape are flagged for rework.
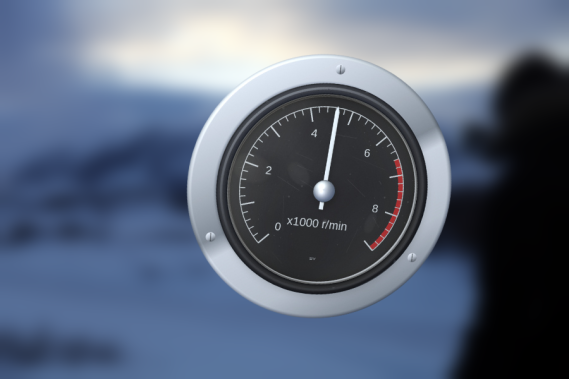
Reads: 4600 (rpm)
